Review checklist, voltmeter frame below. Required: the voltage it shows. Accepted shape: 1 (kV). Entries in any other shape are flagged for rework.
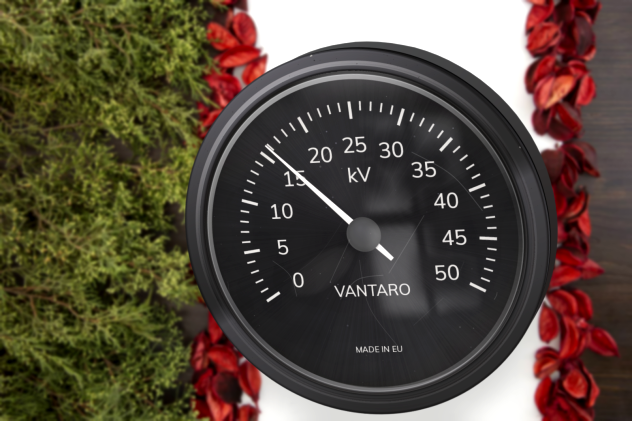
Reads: 16 (kV)
